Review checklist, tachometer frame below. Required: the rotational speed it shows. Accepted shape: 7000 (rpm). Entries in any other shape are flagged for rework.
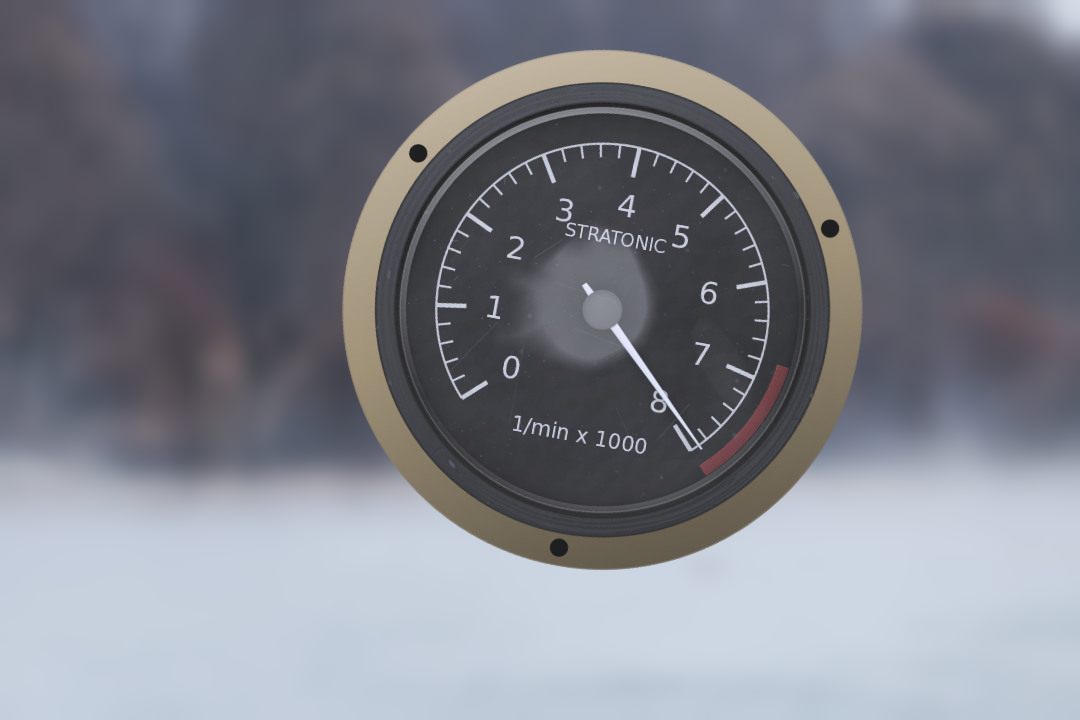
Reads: 7900 (rpm)
